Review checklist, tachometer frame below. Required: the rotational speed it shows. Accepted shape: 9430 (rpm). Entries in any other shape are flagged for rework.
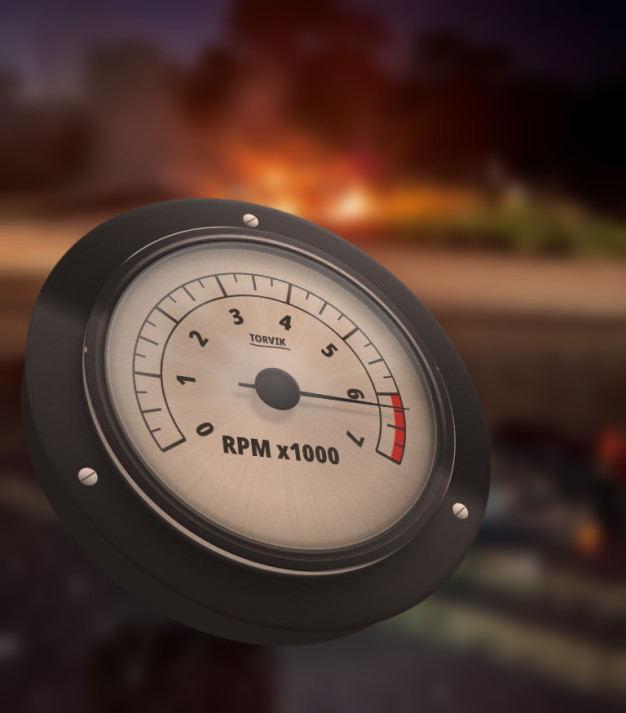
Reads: 6250 (rpm)
